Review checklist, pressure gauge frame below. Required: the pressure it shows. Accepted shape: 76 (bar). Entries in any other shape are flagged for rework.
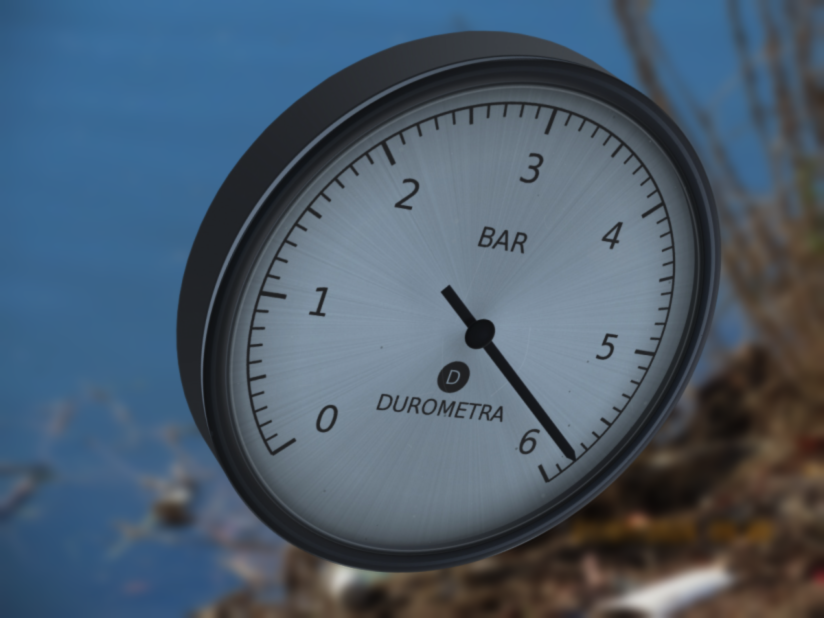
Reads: 5.8 (bar)
